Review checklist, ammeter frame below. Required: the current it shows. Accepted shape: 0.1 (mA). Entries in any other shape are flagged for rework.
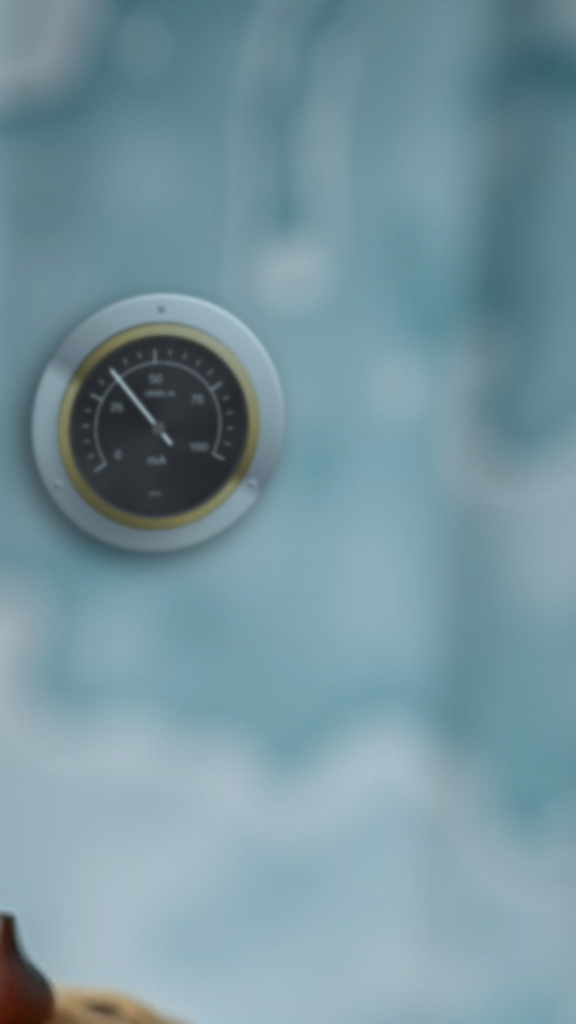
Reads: 35 (mA)
